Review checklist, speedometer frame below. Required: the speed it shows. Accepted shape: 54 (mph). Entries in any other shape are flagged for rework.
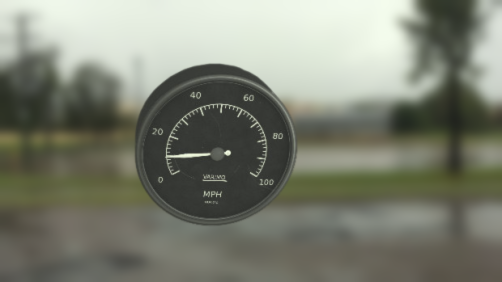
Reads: 10 (mph)
